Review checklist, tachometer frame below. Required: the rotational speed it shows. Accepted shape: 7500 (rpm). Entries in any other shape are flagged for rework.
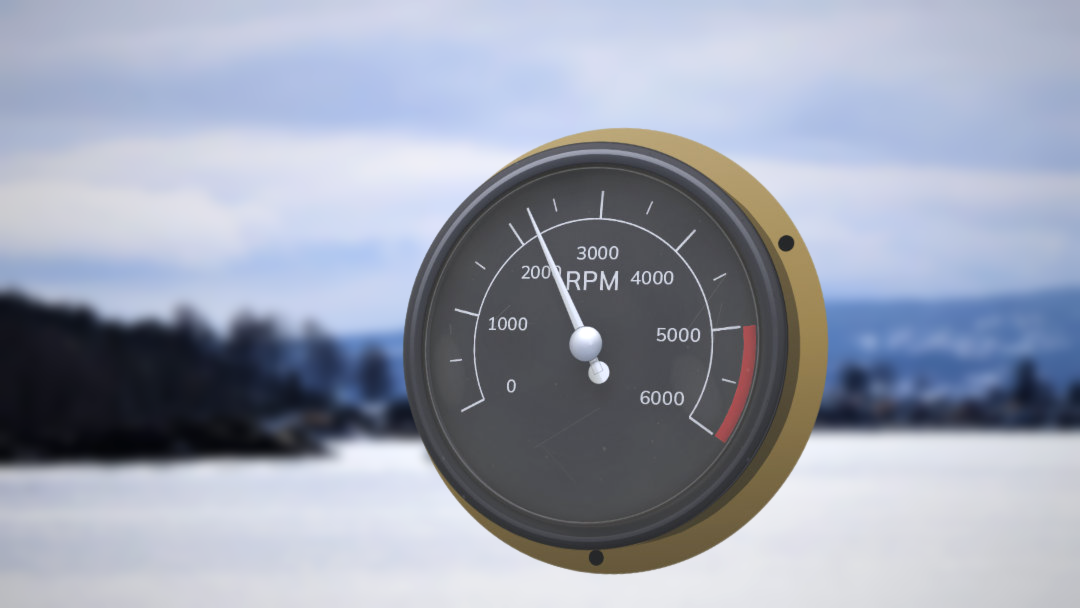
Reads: 2250 (rpm)
